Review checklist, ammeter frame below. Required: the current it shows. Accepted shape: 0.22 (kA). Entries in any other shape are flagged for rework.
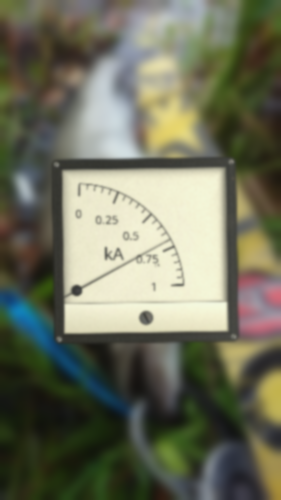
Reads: 0.7 (kA)
